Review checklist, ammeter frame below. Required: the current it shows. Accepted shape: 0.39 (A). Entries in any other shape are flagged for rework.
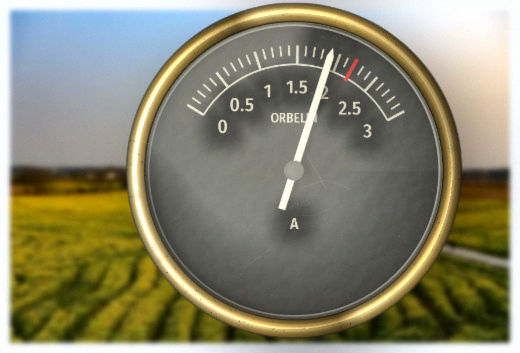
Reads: 1.9 (A)
